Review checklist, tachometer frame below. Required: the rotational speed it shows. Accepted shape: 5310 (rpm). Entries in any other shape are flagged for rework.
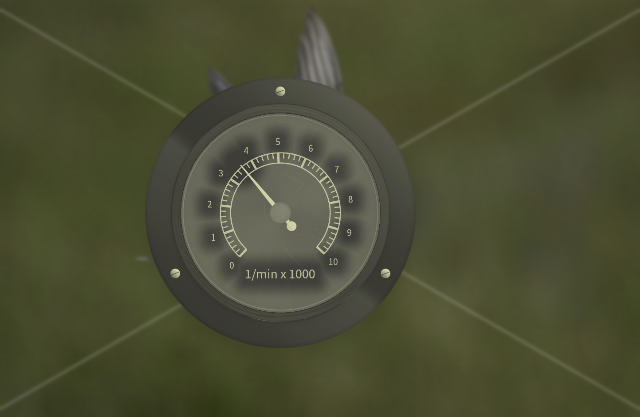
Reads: 3600 (rpm)
